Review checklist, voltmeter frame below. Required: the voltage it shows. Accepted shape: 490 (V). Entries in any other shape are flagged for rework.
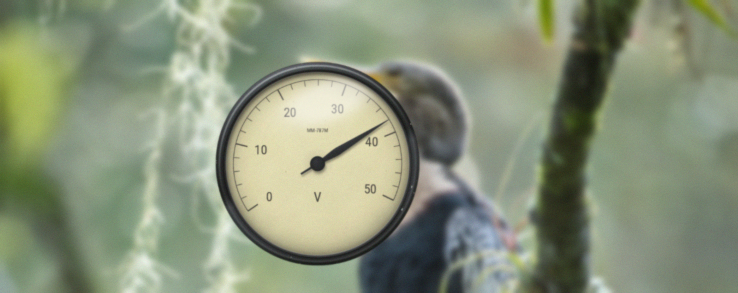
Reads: 38 (V)
